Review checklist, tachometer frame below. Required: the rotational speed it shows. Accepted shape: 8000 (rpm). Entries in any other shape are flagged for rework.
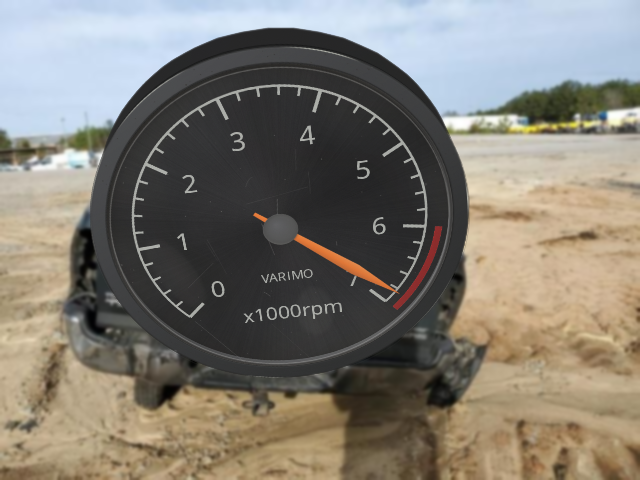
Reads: 6800 (rpm)
